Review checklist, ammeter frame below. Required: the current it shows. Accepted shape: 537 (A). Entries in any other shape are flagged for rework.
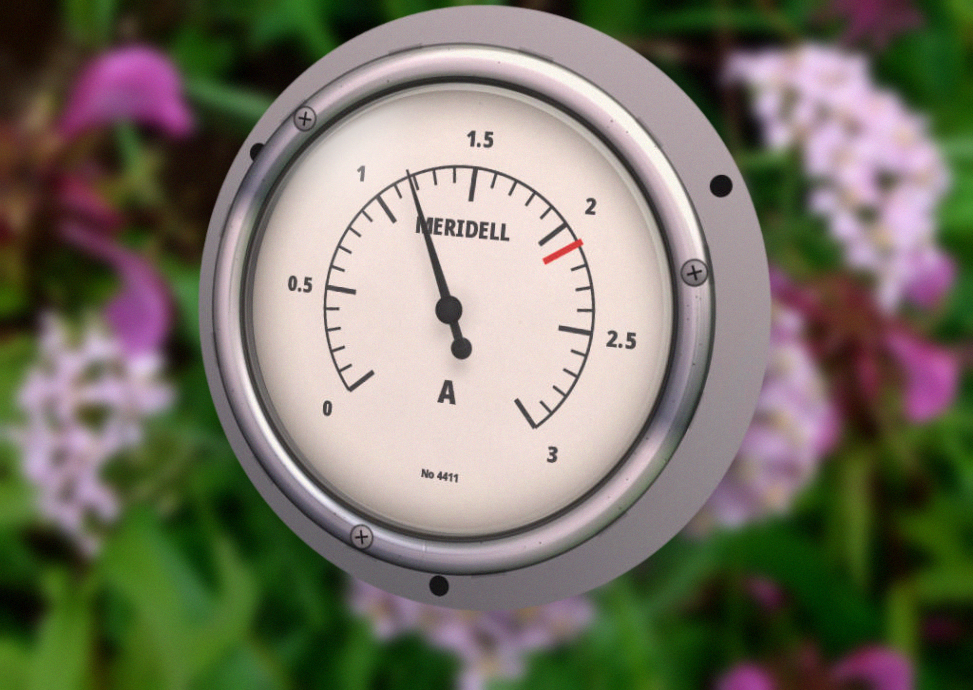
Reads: 1.2 (A)
